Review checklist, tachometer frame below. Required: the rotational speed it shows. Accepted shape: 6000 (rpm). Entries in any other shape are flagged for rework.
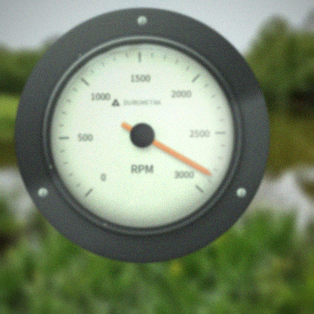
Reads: 2850 (rpm)
